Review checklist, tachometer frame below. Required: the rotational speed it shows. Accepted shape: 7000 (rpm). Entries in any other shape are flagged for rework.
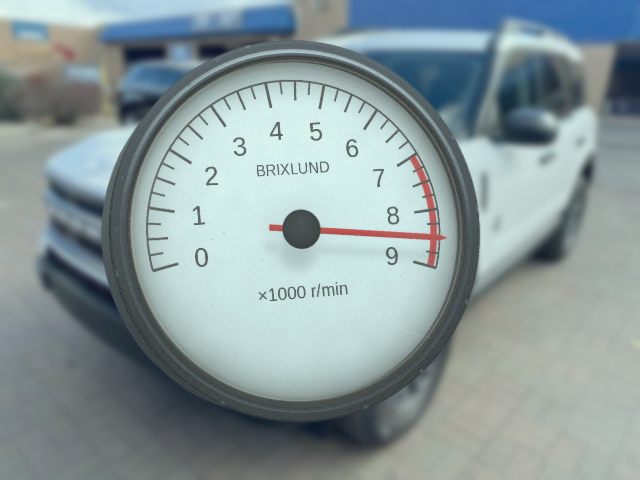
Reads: 8500 (rpm)
